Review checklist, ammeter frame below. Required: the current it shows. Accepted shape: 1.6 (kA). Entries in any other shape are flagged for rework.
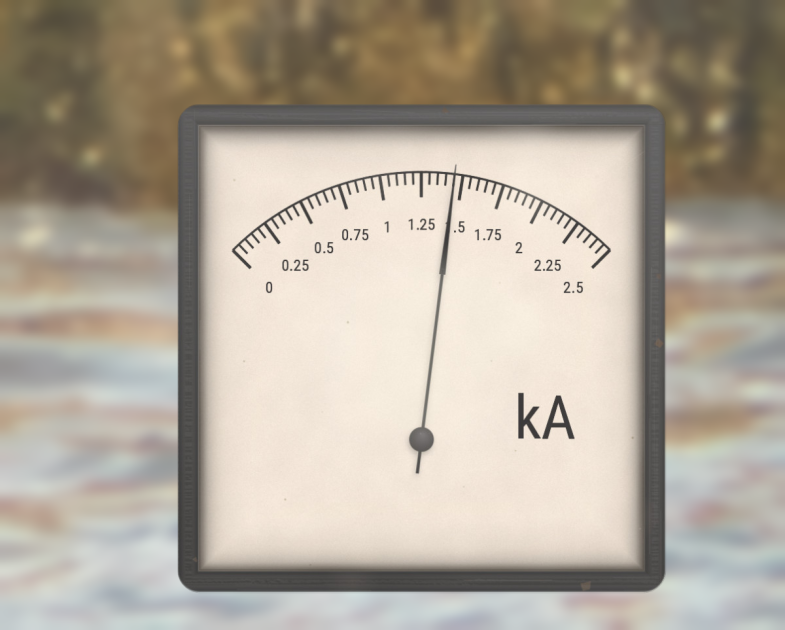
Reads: 1.45 (kA)
